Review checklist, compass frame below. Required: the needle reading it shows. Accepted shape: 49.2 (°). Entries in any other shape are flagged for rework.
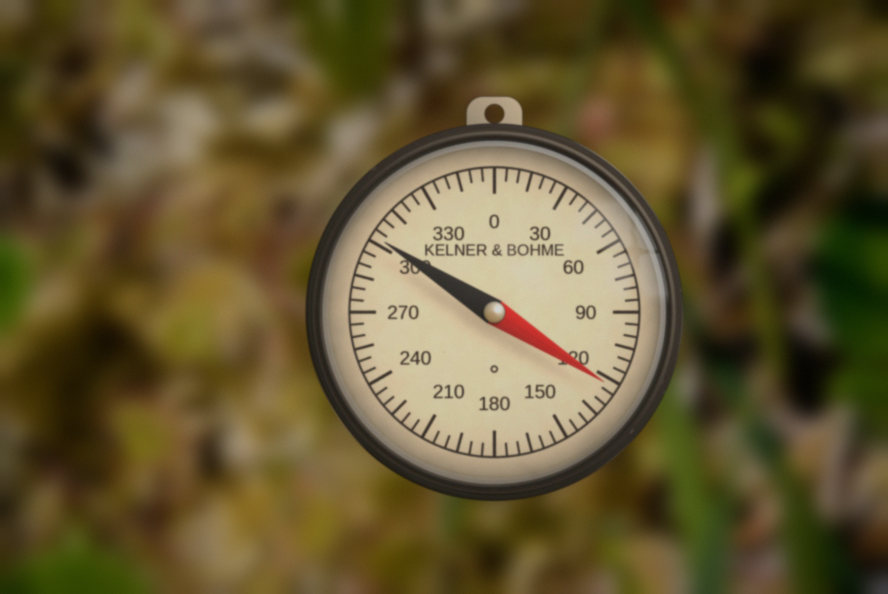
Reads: 122.5 (°)
